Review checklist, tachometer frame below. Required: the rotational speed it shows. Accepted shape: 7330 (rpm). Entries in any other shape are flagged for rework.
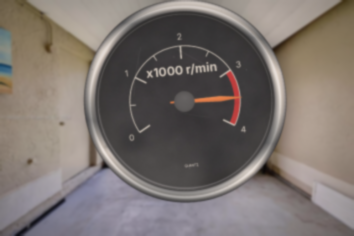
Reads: 3500 (rpm)
